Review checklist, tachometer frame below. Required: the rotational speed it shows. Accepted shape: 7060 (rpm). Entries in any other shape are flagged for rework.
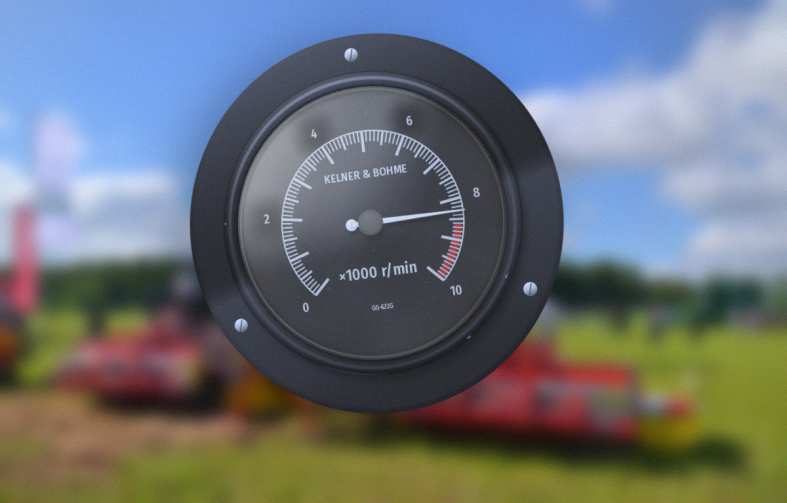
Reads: 8300 (rpm)
